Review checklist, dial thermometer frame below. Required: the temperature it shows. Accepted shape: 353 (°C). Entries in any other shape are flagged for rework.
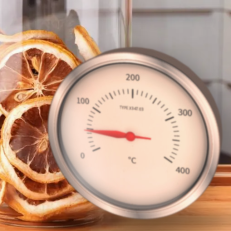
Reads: 50 (°C)
